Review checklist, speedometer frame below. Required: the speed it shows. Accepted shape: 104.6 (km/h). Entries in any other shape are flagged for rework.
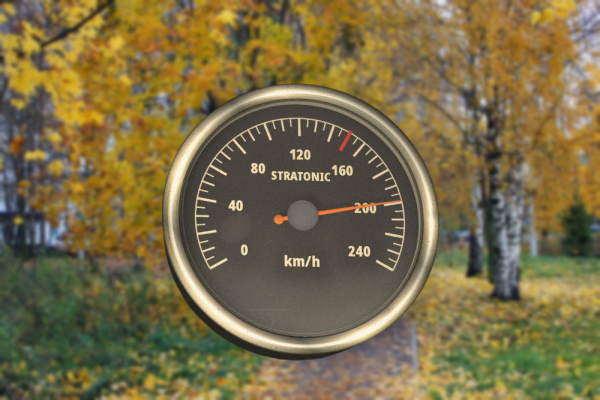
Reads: 200 (km/h)
